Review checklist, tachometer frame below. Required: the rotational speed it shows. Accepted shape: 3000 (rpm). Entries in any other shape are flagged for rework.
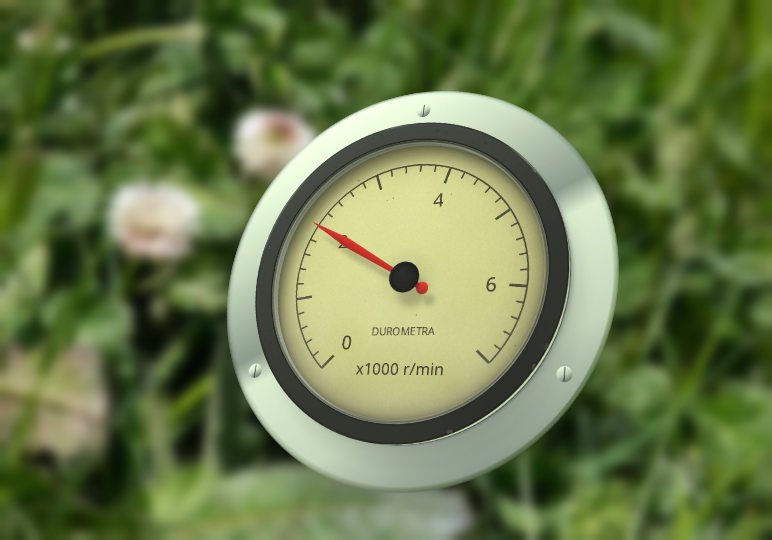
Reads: 2000 (rpm)
